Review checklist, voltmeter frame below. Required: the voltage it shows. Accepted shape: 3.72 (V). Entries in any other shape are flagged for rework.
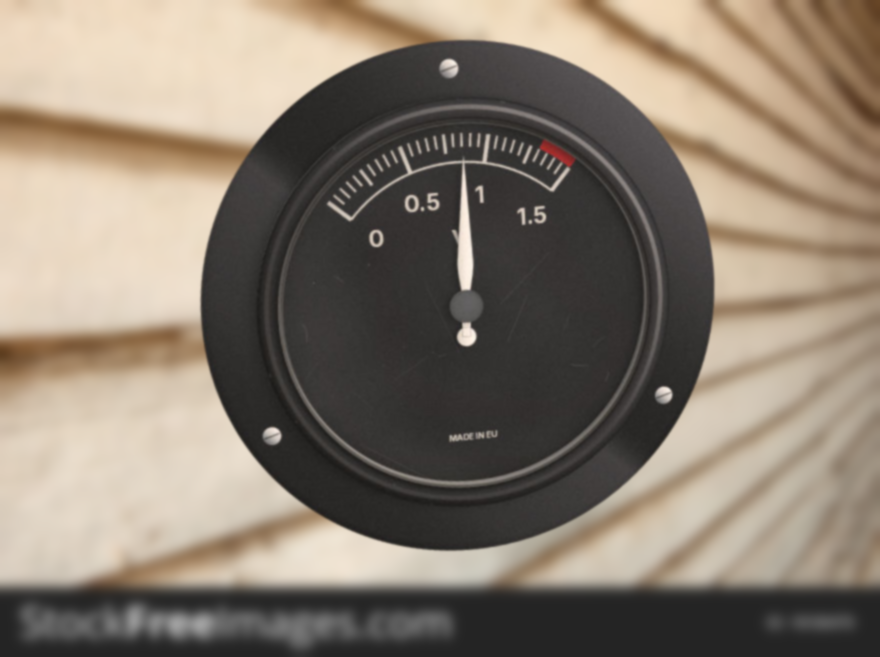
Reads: 0.85 (V)
